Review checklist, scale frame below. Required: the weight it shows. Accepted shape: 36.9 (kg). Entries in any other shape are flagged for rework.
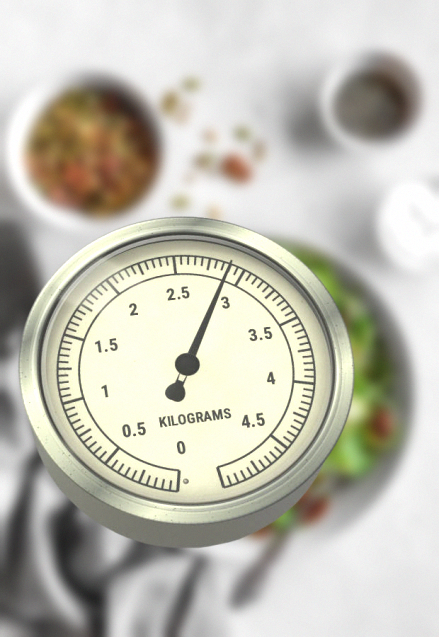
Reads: 2.9 (kg)
